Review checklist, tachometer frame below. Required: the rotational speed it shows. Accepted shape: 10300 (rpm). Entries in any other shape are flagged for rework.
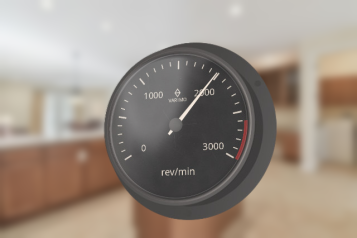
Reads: 2000 (rpm)
